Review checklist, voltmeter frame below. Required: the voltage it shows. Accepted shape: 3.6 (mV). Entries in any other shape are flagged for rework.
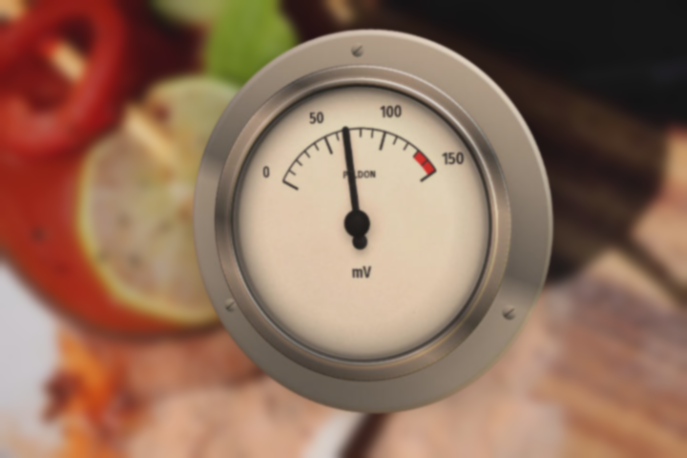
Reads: 70 (mV)
